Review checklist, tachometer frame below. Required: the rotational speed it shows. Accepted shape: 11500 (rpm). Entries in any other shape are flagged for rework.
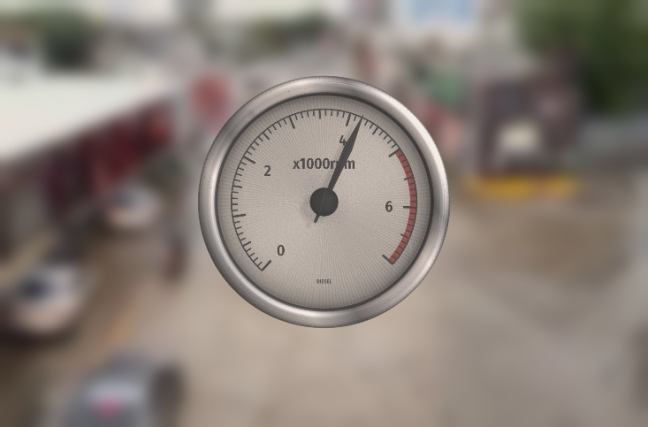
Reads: 4200 (rpm)
